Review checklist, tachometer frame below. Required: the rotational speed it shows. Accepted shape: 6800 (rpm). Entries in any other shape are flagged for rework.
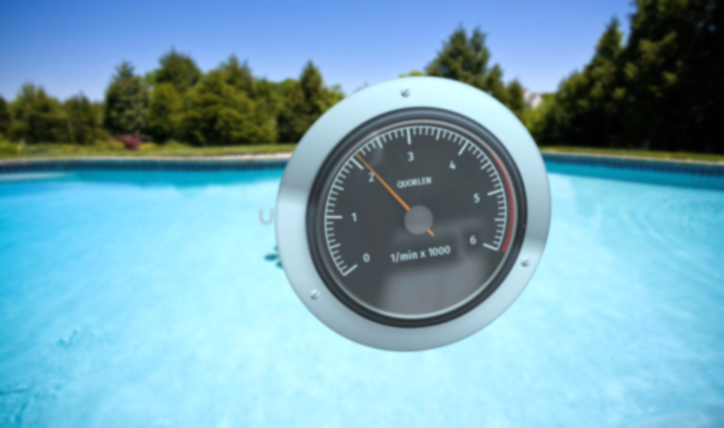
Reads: 2100 (rpm)
